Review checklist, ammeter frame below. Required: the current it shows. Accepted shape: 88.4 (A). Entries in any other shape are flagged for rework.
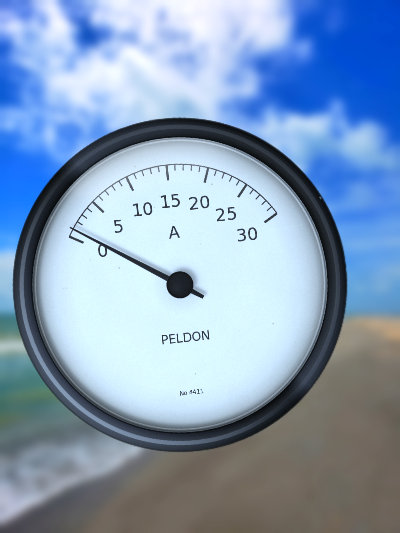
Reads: 1 (A)
